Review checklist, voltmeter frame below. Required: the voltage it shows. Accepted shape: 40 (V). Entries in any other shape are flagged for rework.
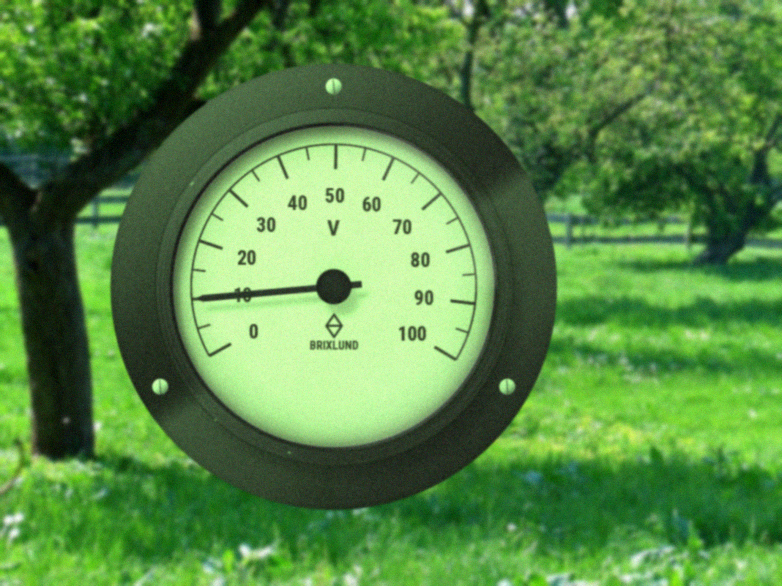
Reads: 10 (V)
